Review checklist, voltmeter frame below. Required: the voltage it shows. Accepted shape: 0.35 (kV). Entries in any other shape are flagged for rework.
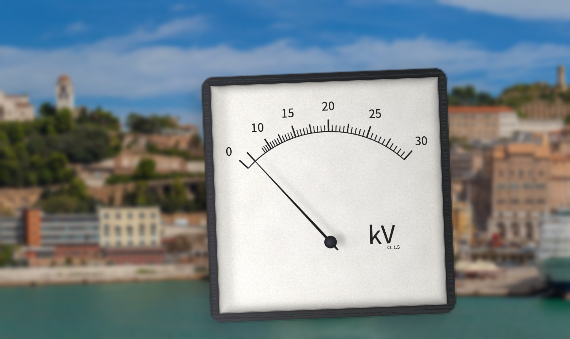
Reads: 5 (kV)
